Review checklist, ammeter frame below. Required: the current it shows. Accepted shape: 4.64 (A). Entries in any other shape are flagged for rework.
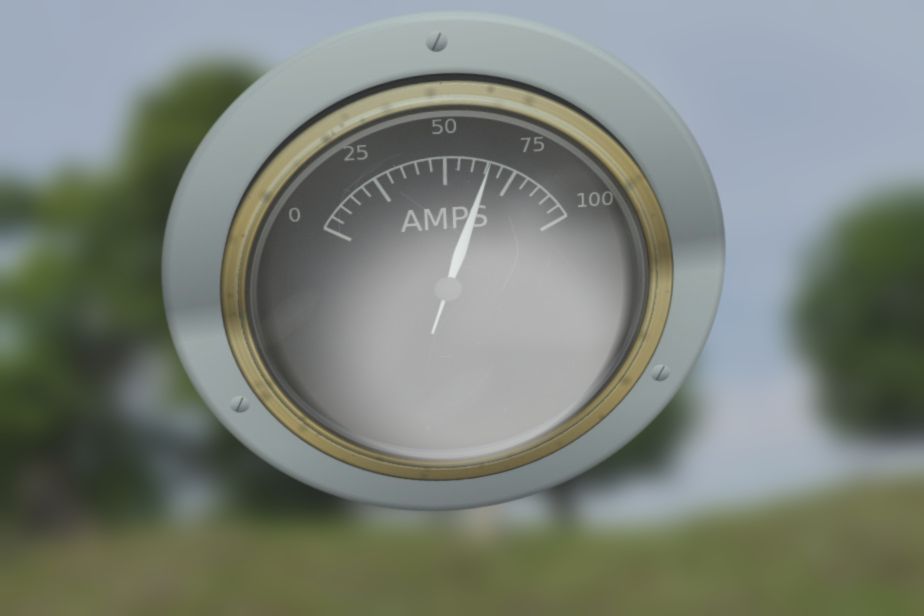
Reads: 65 (A)
